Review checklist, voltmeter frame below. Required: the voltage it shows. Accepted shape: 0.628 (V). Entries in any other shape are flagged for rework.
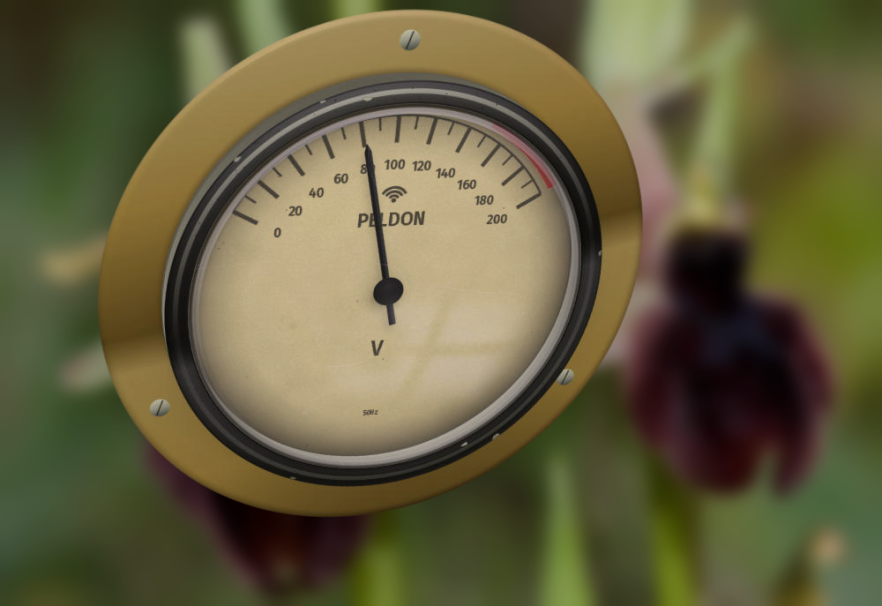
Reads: 80 (V)
